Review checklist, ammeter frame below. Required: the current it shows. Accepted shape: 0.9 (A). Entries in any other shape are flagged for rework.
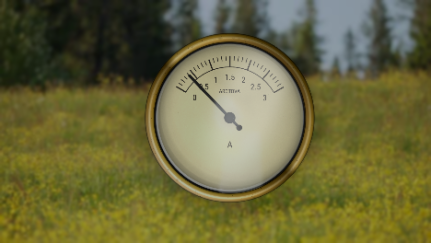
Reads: 0.4 (A)
